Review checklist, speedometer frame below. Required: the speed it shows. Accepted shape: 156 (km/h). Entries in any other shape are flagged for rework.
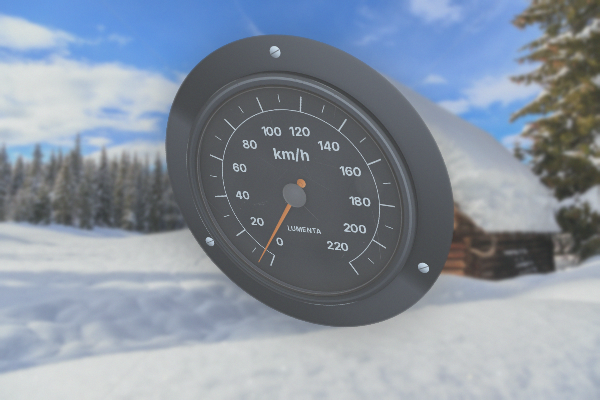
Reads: 5 (km/h)
